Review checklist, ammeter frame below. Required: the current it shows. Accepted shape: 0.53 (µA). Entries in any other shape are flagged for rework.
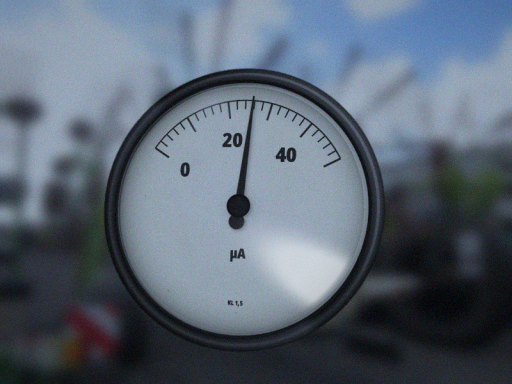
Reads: 26 (µA)
